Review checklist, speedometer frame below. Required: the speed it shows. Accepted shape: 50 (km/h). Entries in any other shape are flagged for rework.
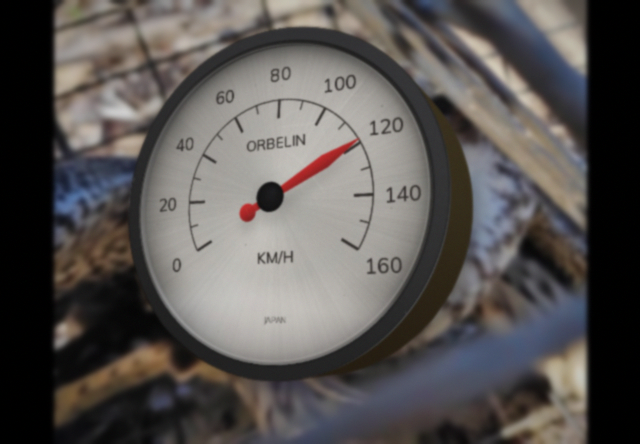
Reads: 120 (km/h)
